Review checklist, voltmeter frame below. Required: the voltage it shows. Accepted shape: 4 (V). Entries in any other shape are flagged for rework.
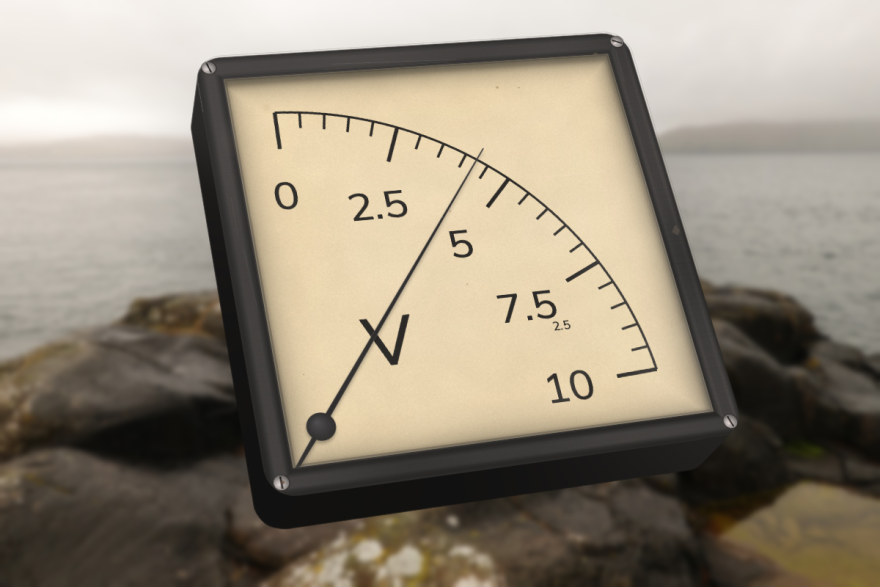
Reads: 4.25 (V)
